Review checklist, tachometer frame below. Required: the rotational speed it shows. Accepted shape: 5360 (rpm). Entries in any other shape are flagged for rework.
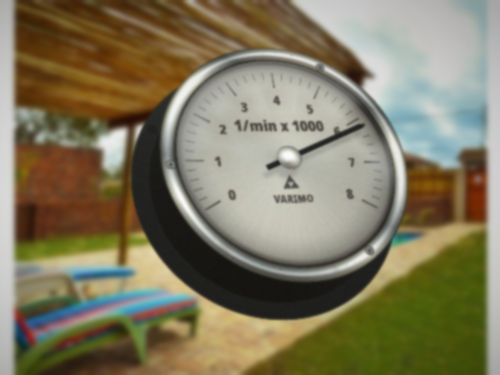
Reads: 6200 (rpm)
